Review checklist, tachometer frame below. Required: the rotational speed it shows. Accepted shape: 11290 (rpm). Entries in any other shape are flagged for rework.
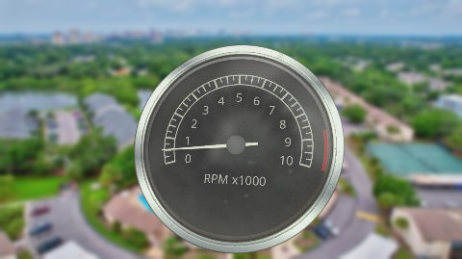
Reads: 500 (rpm)
